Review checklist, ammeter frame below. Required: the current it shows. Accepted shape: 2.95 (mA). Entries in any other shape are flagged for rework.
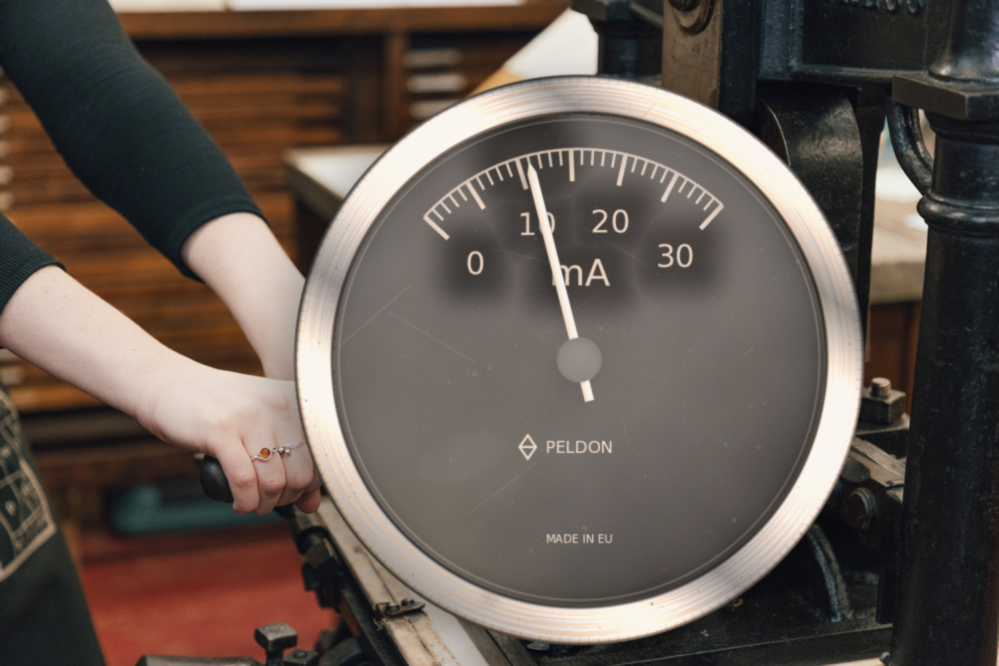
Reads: 11 (mA)
